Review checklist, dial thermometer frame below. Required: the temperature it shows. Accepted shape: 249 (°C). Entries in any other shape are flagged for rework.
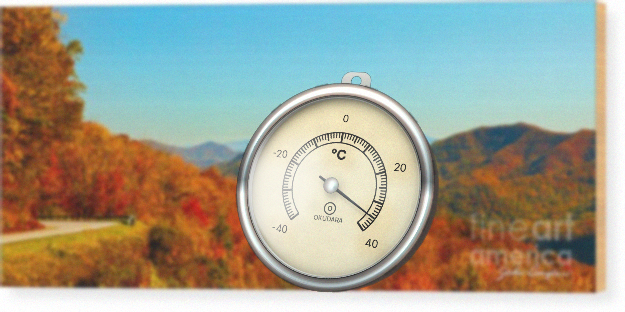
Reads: 35 (°C)
